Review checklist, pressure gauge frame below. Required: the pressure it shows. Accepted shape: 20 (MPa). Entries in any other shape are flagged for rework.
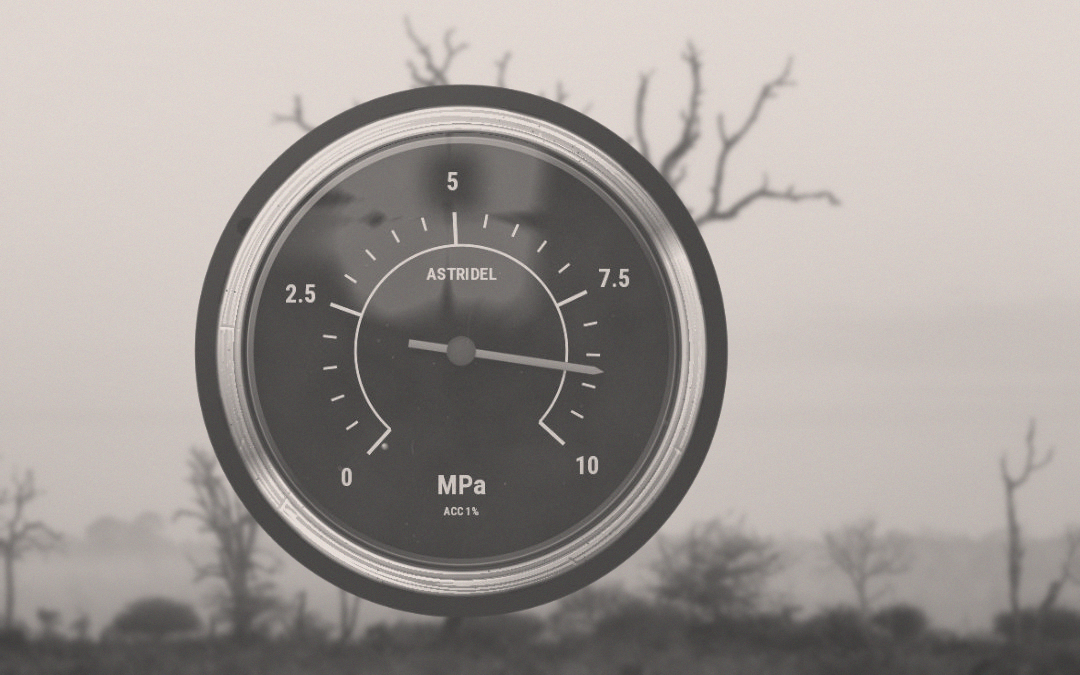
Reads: 8.75 (MPa)
